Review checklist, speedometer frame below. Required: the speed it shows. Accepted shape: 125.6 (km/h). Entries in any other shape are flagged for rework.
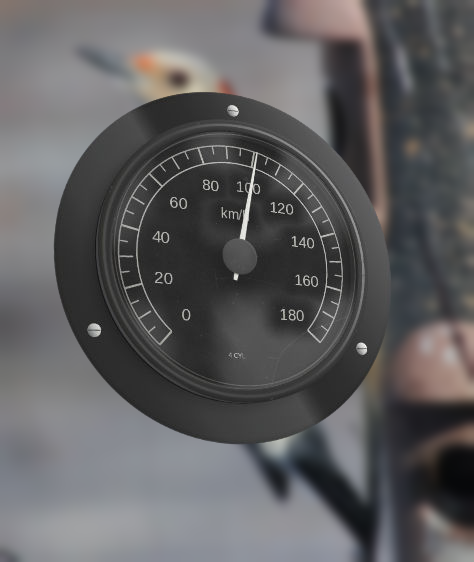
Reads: 100 (km/h)
